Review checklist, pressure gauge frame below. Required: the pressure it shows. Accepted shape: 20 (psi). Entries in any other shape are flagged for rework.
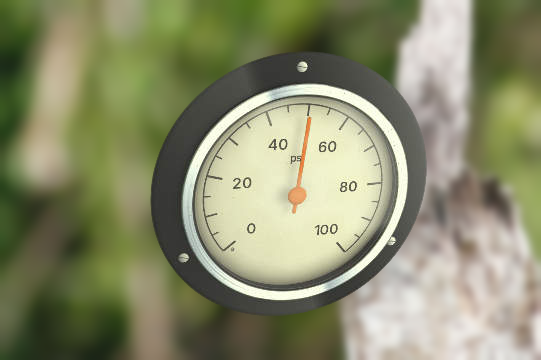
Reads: 50 (psi)
